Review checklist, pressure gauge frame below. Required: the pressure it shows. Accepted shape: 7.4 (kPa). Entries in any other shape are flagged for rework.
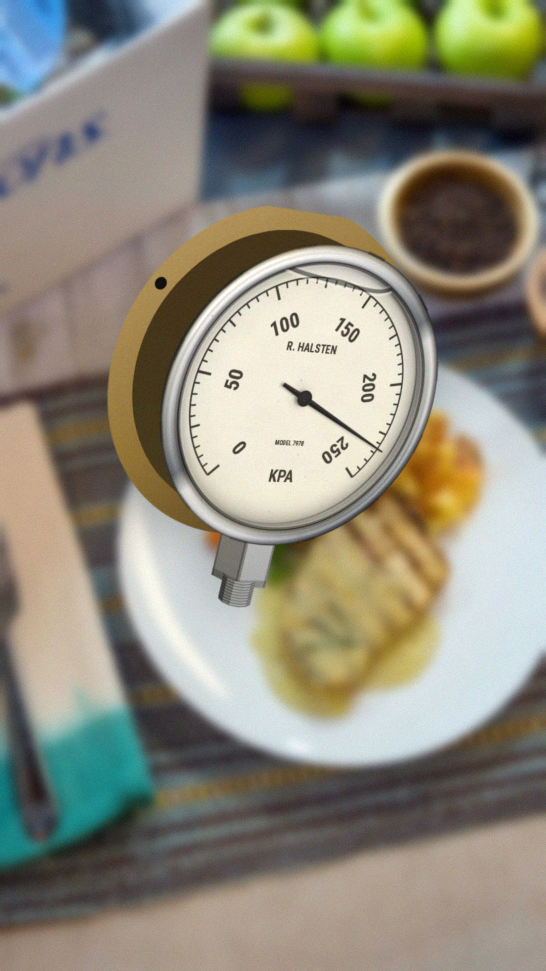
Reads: 232.5 (kPa)
